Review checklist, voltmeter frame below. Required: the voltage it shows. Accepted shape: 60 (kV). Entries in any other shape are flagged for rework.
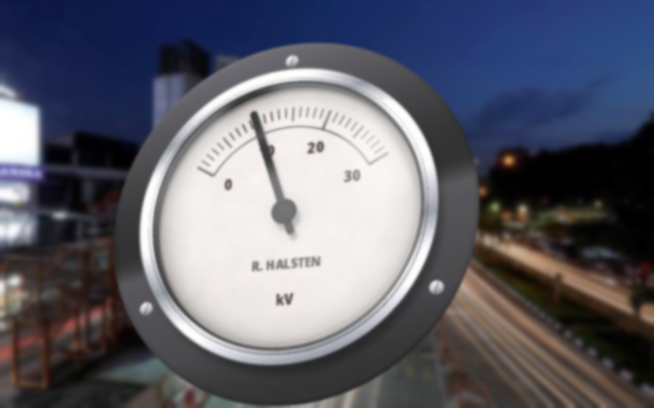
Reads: 10 (kV)
